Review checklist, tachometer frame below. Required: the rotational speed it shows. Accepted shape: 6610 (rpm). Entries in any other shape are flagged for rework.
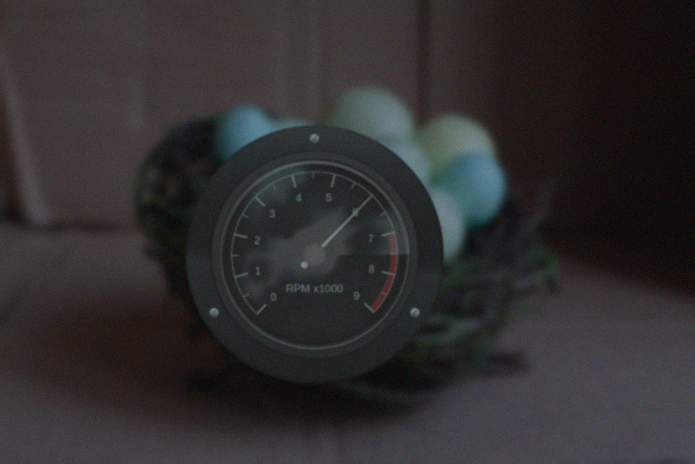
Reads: 6000 (rpm)
